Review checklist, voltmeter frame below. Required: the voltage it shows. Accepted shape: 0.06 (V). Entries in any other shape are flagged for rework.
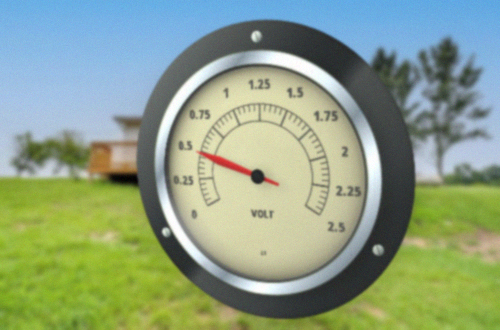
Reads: 0.5 (V)
